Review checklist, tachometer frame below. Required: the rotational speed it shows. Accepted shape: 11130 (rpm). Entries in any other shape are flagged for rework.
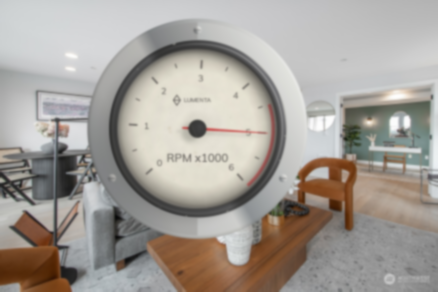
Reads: 5000 (rpm)
